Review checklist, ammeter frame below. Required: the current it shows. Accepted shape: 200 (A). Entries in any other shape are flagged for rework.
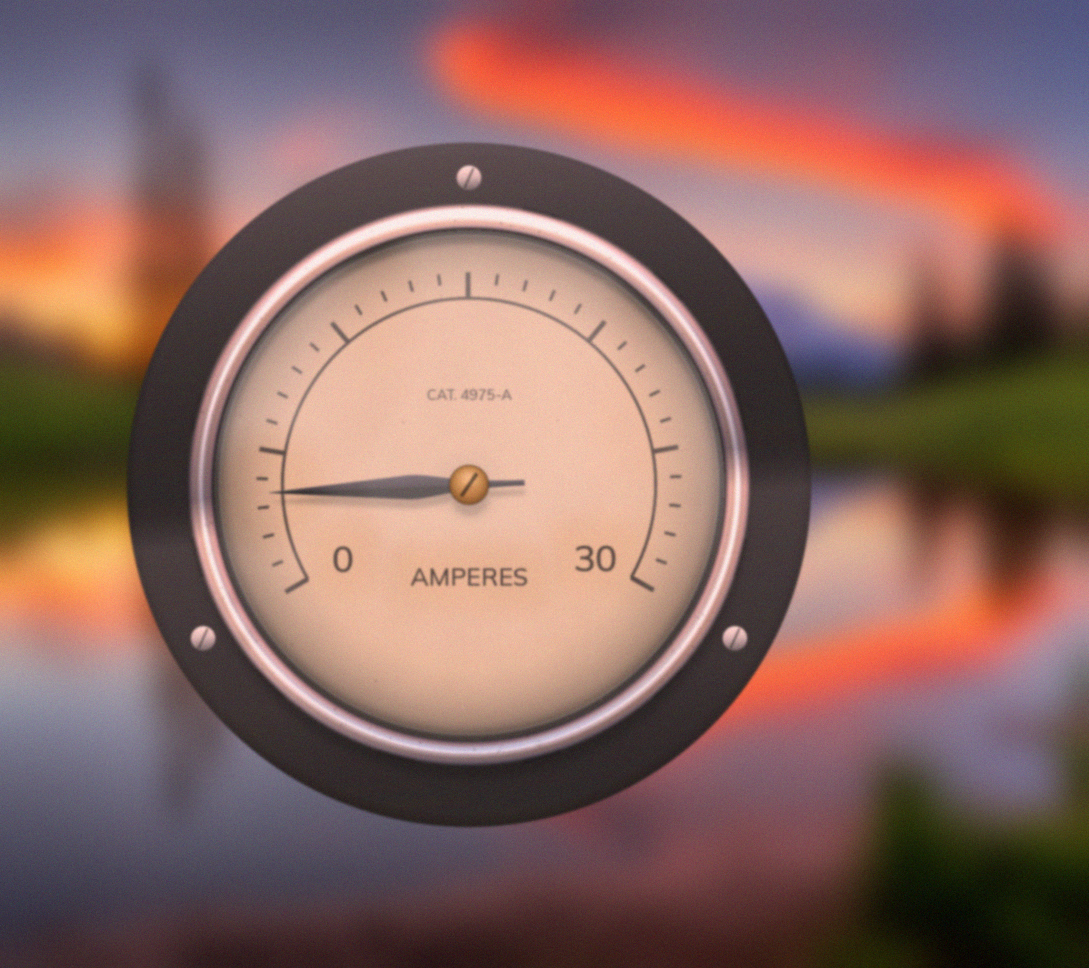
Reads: 3.5 (A)
